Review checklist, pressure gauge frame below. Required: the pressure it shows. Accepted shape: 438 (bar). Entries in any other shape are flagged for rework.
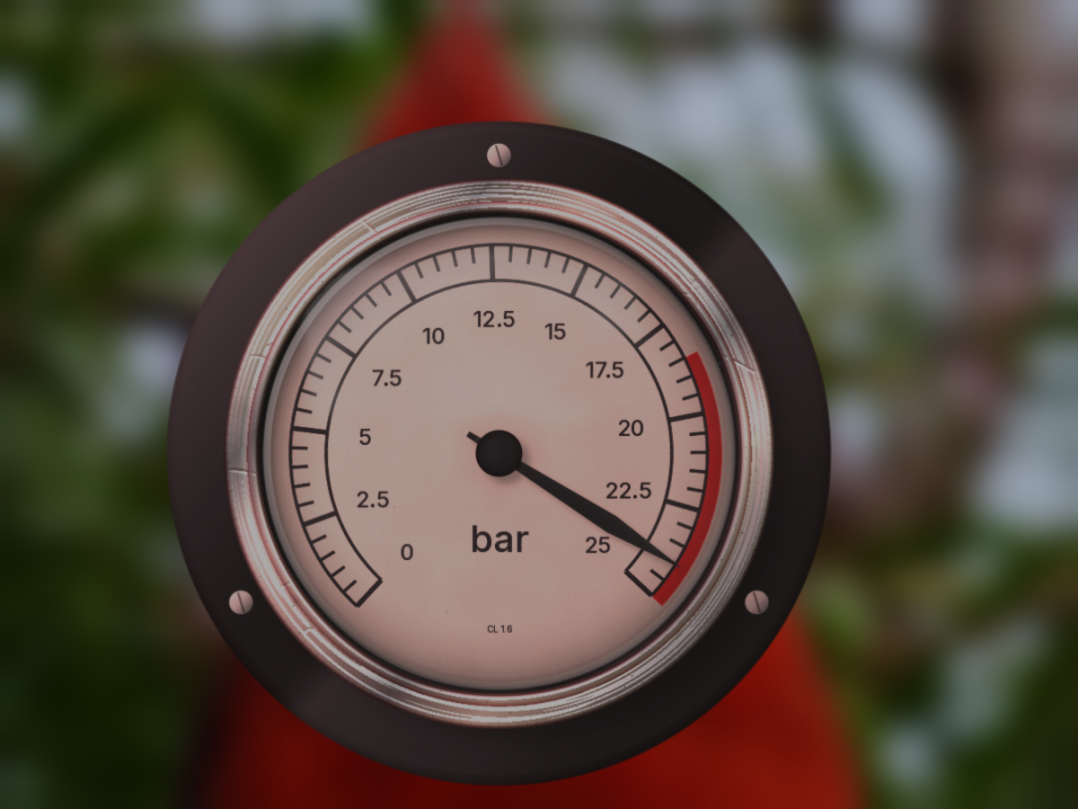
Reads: 24 (bar)
